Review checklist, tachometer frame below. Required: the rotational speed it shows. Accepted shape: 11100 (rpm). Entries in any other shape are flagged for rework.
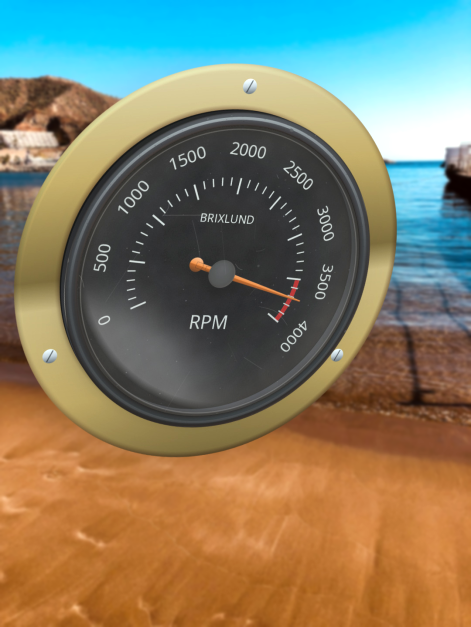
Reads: 3700 (rpm)
